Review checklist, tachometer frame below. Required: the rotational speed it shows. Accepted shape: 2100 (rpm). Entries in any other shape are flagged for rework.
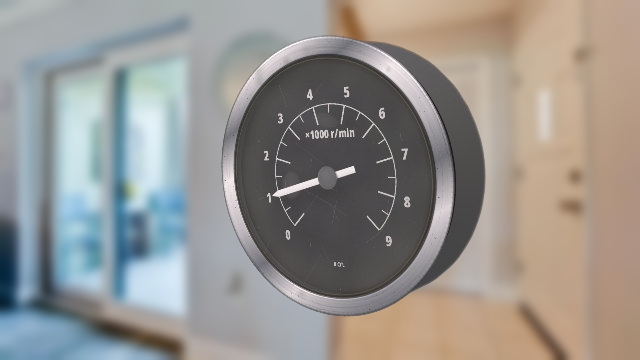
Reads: 1000 (rpm)
